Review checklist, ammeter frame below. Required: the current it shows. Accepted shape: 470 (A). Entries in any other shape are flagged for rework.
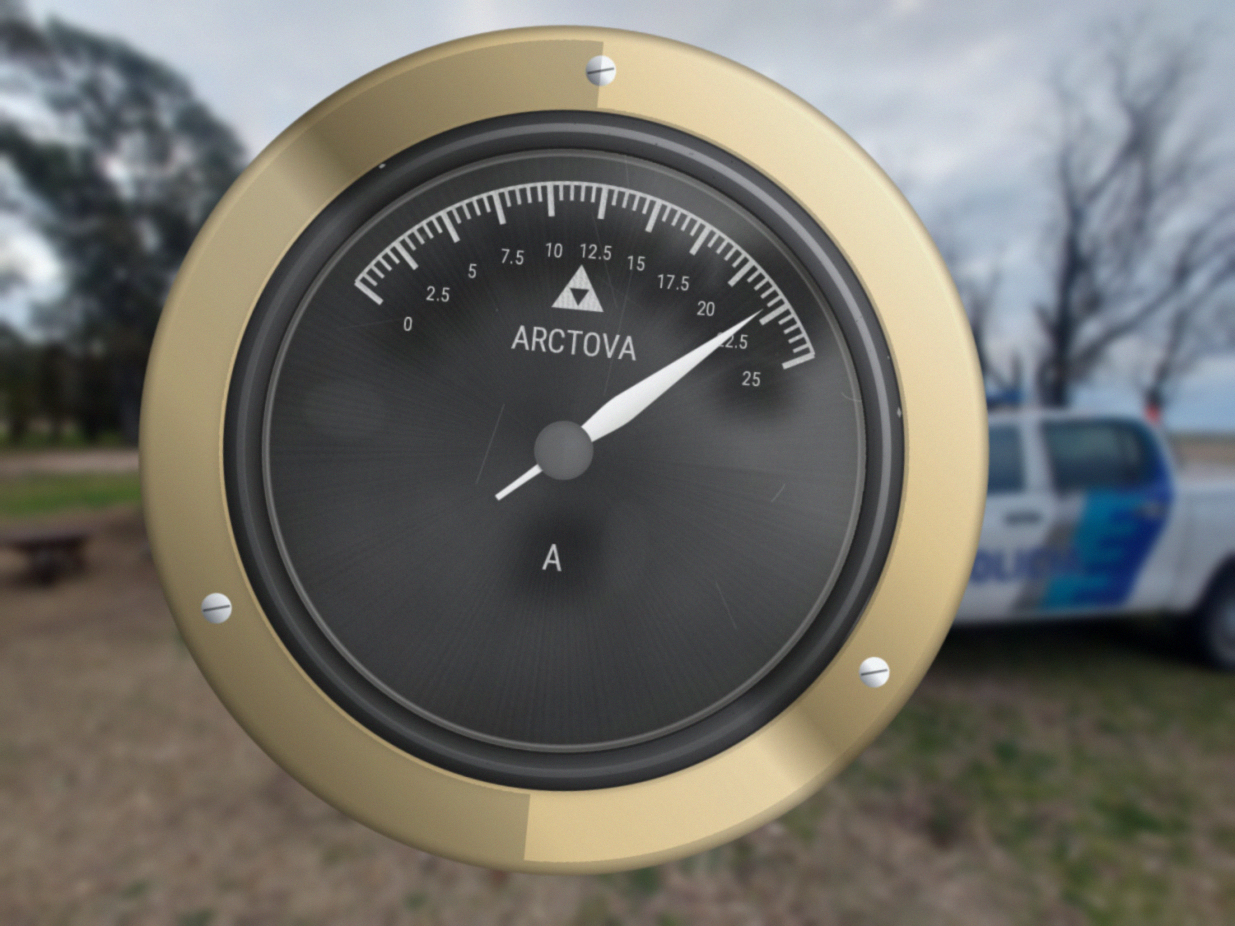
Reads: 22 (A)
